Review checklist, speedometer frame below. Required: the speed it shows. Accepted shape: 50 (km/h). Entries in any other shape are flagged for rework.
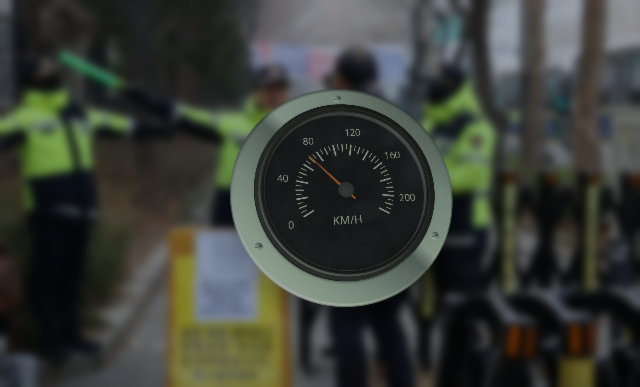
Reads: 70 (km/h)
